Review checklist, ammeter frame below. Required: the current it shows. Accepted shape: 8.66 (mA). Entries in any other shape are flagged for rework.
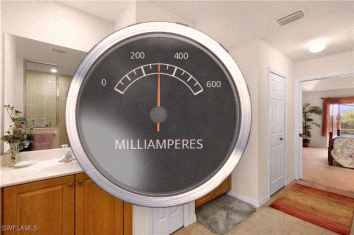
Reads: 300 (mA)
